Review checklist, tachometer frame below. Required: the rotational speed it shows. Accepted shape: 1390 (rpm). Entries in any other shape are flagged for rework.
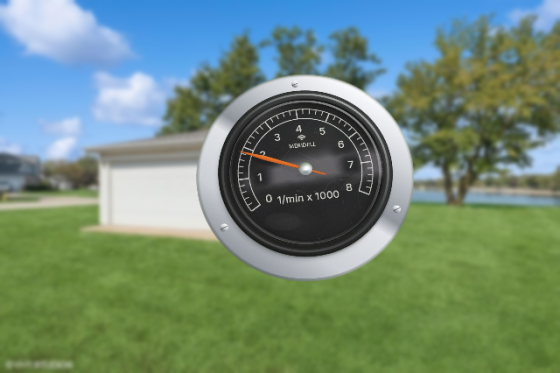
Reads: 1800 (rpm)
